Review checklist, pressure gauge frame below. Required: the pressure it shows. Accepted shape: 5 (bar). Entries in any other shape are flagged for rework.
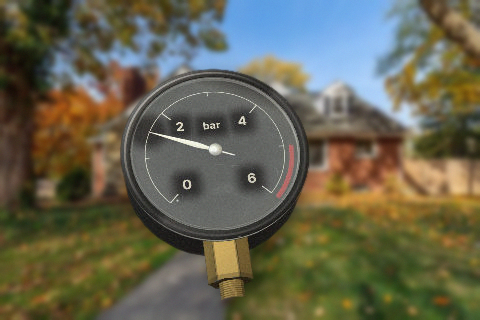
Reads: 1.5 (bar)
